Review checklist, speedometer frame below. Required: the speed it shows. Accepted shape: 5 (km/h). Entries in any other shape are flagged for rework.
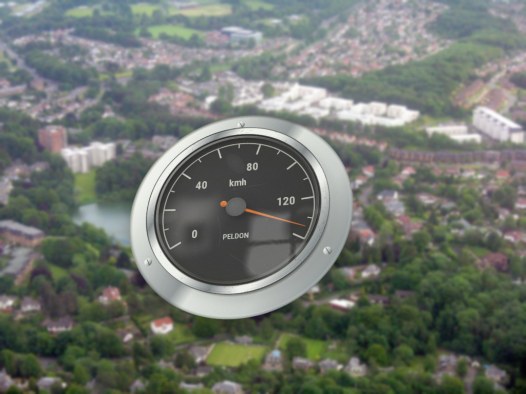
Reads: 135 (km/h)
